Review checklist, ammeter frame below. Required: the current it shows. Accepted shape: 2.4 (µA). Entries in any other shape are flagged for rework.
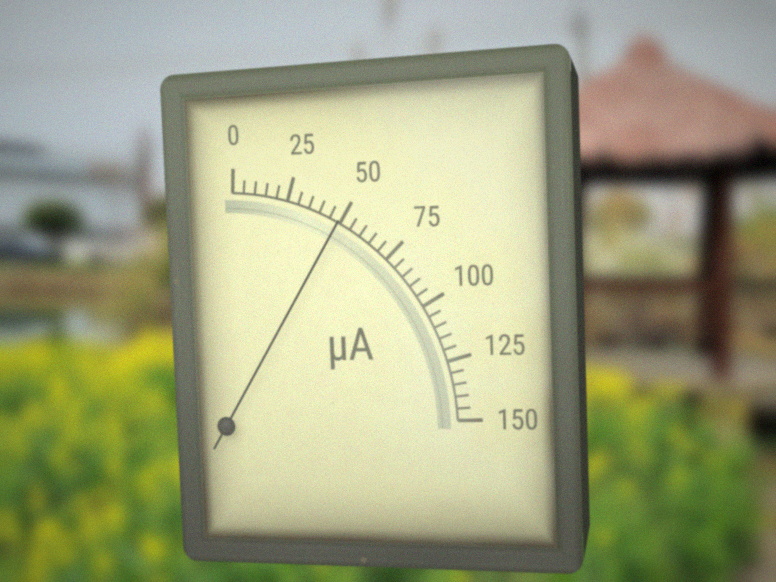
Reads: 50 (µA)
